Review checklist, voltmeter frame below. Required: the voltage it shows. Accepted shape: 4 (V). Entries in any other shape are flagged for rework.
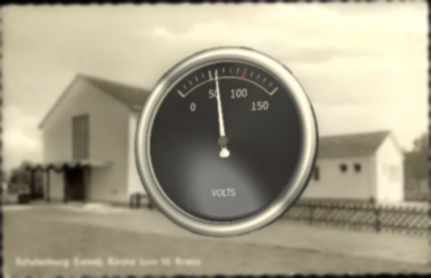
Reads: 60 (V)
